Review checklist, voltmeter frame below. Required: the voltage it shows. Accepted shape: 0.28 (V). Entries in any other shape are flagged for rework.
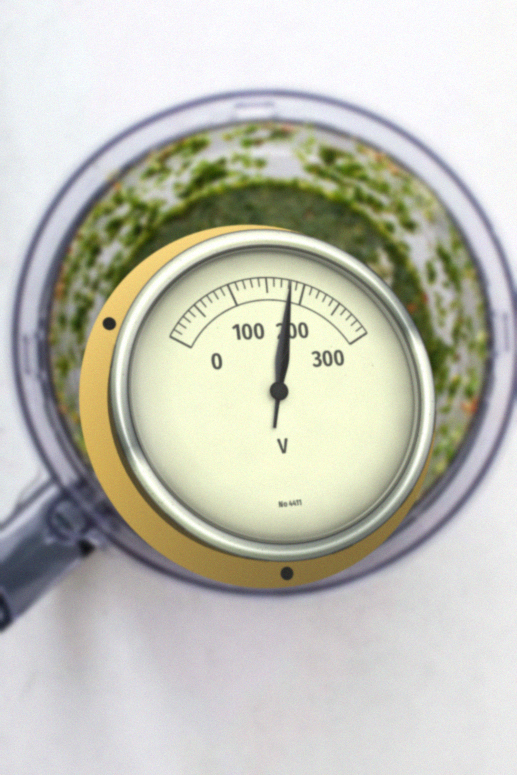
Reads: 180 (V)
